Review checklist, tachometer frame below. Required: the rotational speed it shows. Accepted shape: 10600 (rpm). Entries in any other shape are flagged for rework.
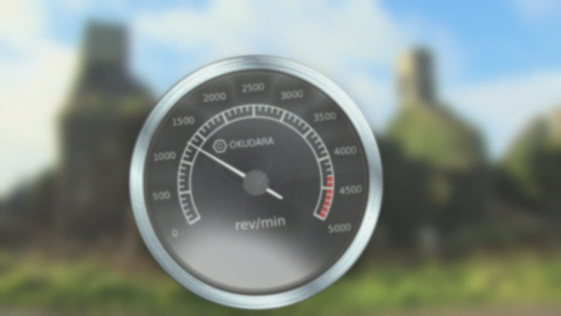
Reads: 1300 (rpm)
